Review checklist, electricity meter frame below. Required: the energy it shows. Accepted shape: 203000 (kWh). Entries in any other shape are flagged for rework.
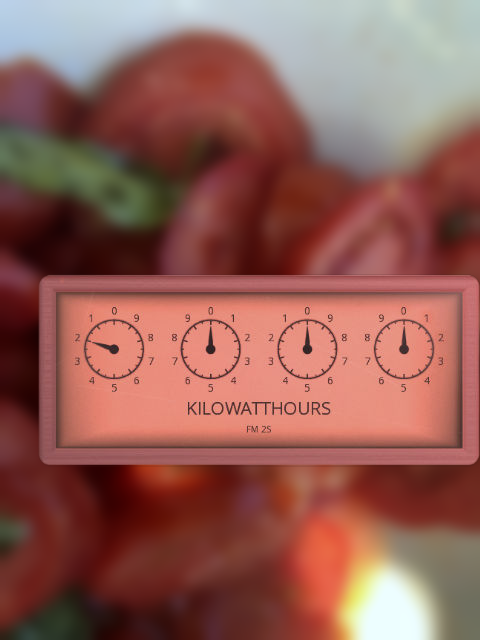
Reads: 2000 (kWh)
